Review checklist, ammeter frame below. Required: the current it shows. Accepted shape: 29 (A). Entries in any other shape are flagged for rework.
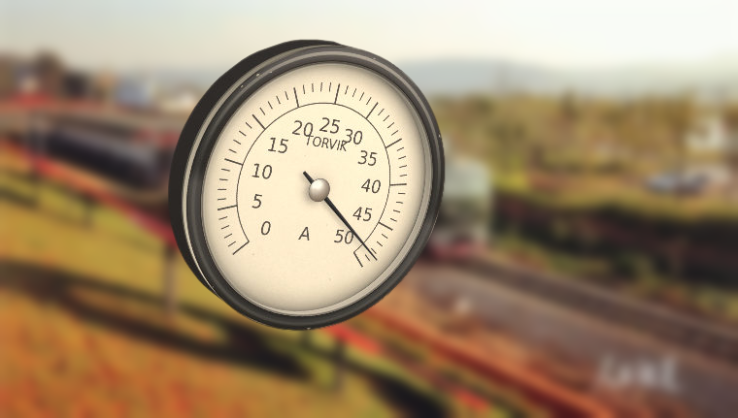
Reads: 48.5 (A)
